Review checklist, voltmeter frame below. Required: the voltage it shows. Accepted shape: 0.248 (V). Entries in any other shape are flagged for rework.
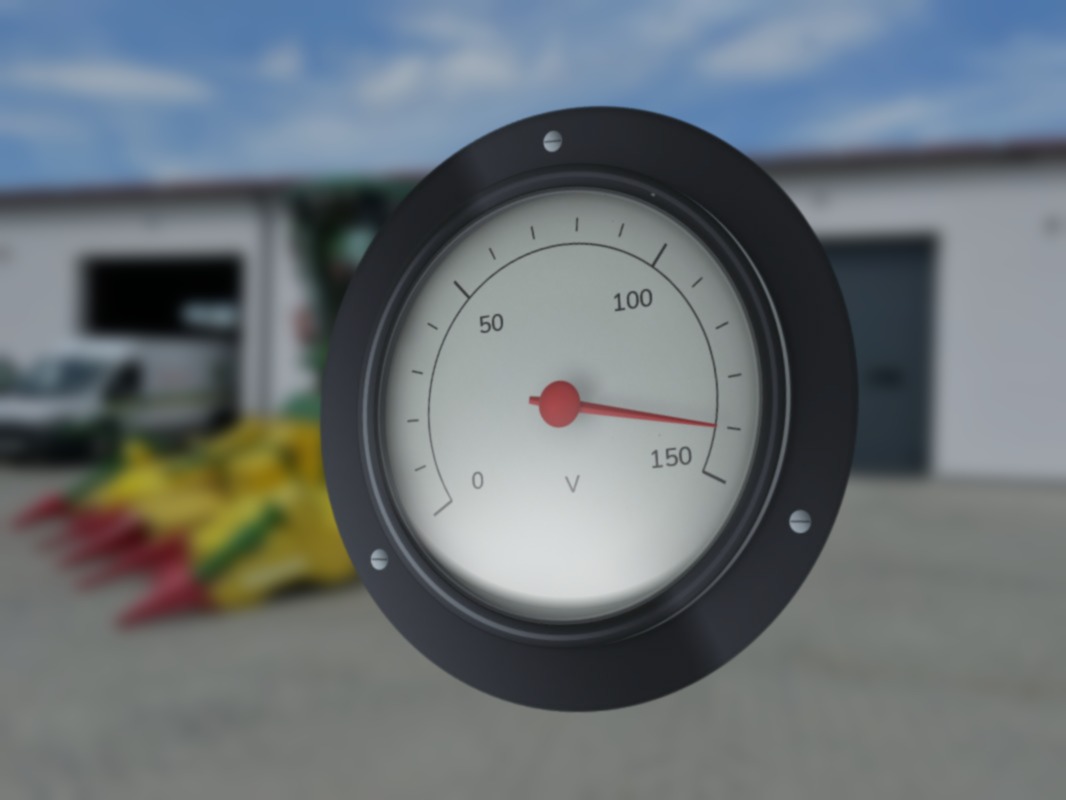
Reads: 140 (V)
